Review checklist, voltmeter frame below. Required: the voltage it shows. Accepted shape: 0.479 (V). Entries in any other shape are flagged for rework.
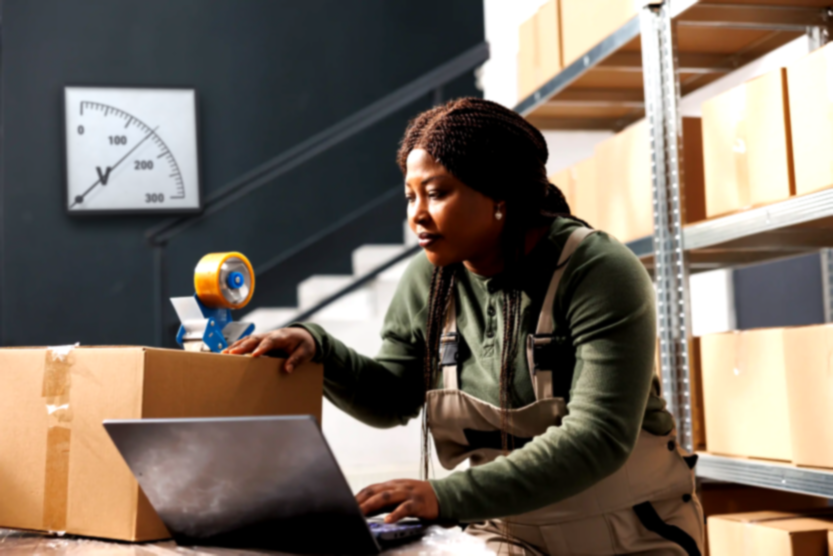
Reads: 150 (V)
